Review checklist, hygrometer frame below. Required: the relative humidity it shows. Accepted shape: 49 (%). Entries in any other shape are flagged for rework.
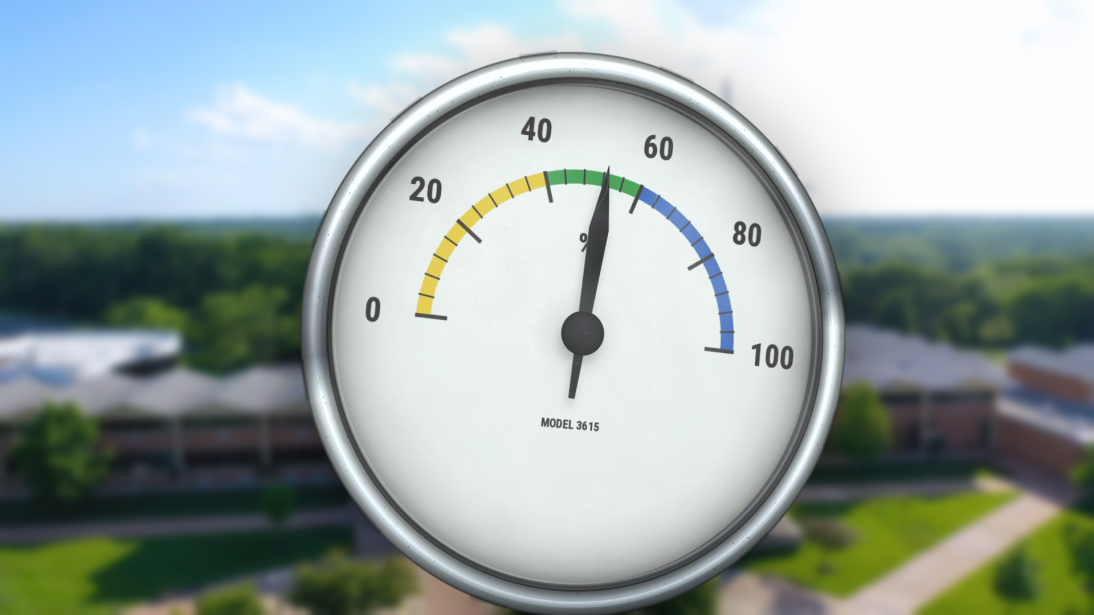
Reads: 52 (%)
